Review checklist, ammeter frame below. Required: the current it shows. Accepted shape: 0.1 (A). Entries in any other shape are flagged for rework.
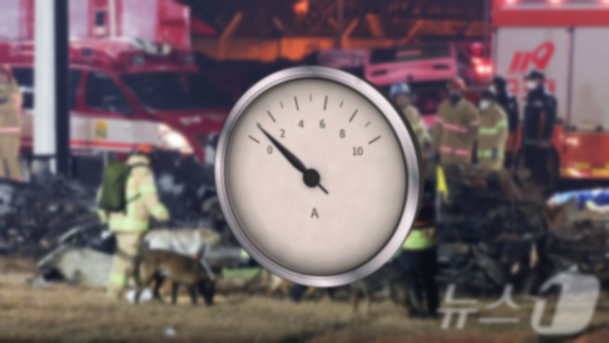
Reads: 1 (A)
